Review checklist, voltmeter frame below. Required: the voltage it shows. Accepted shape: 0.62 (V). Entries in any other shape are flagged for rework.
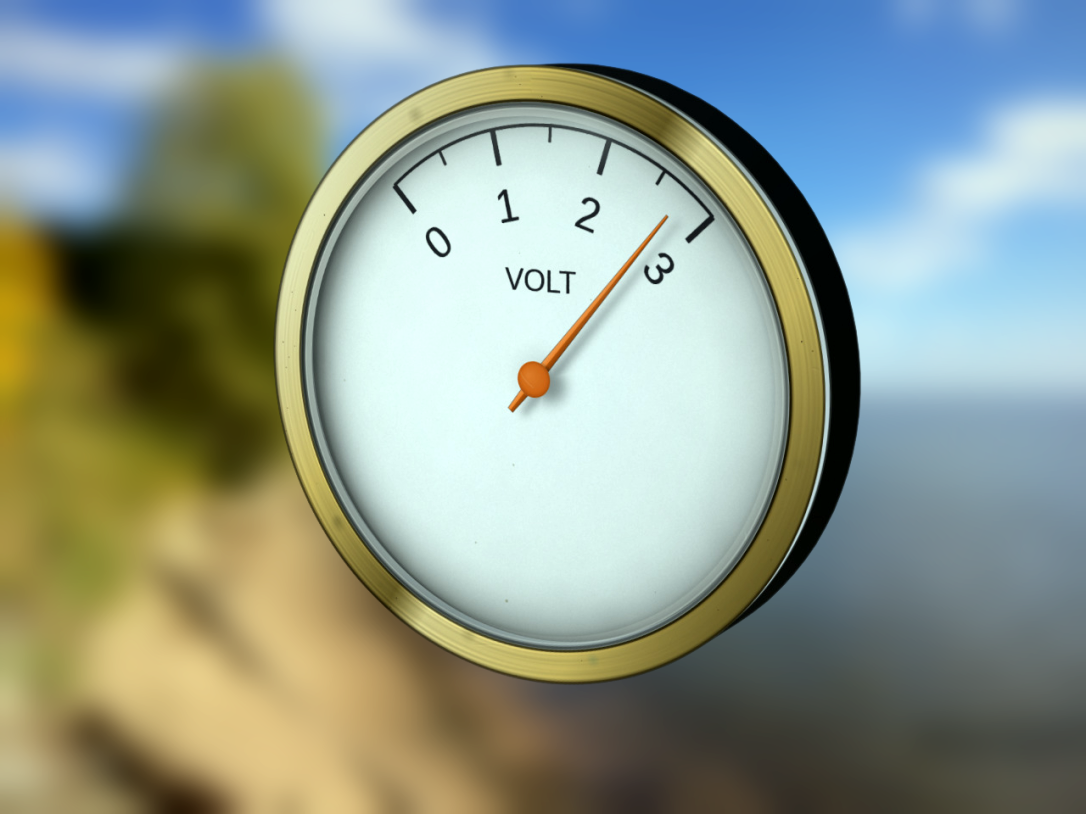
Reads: 2.75 (V)
